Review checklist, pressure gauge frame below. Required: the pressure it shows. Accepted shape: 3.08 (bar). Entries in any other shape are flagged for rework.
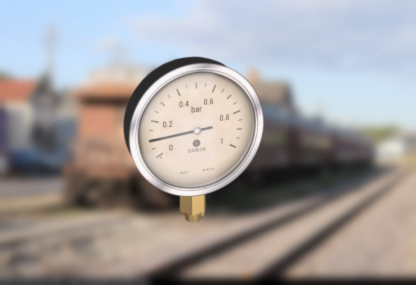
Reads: 0.1 (bar)
